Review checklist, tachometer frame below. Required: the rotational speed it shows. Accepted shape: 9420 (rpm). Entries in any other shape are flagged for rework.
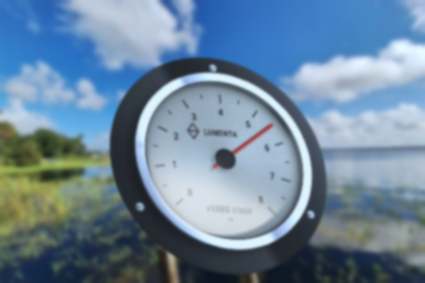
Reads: 5500 (rpm)
